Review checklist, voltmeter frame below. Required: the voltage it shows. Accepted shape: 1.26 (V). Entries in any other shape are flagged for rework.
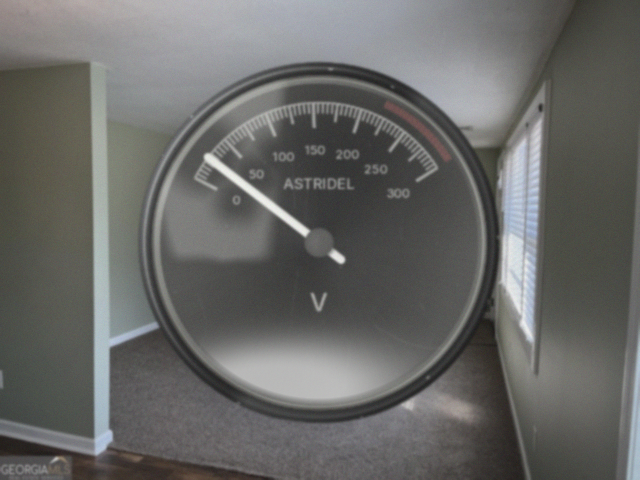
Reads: 25 (V)
